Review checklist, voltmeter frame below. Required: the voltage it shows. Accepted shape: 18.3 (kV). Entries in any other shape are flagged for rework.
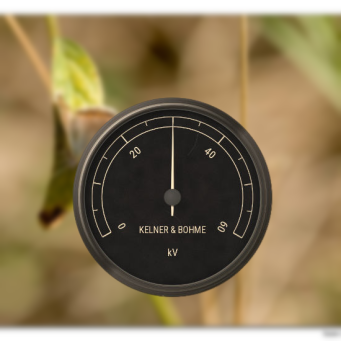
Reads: 30 (kV)
